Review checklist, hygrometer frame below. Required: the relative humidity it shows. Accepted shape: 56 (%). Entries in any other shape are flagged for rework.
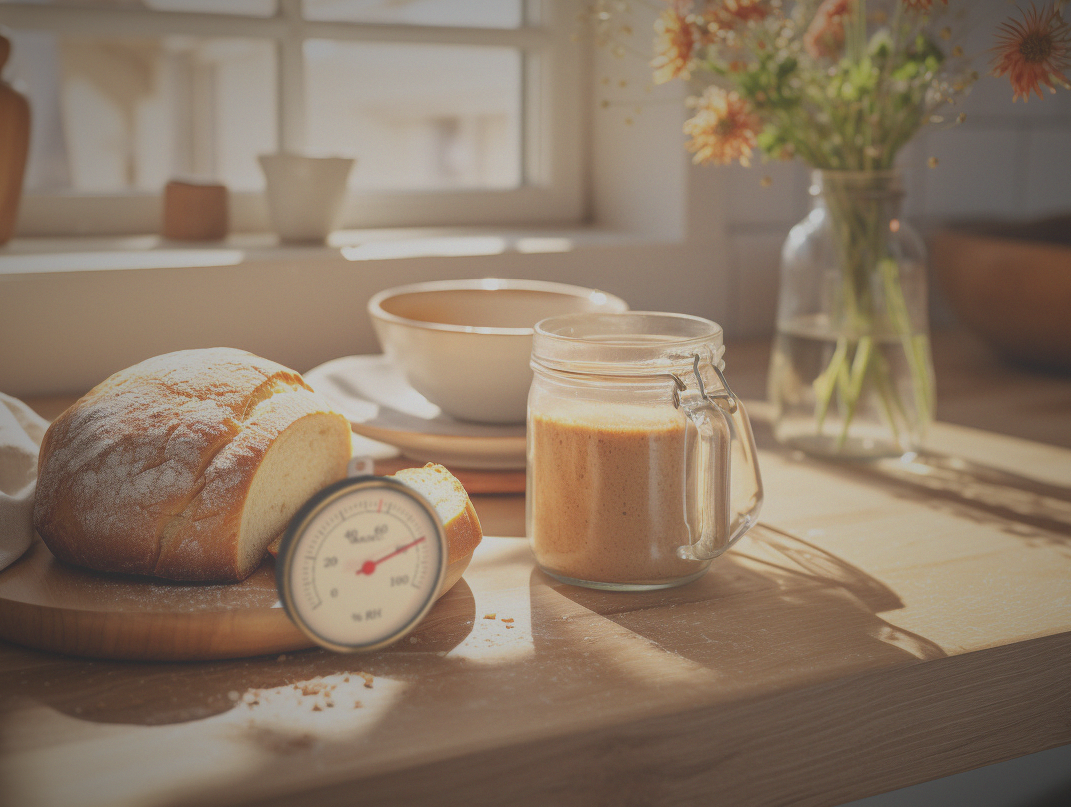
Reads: 80 (%)
